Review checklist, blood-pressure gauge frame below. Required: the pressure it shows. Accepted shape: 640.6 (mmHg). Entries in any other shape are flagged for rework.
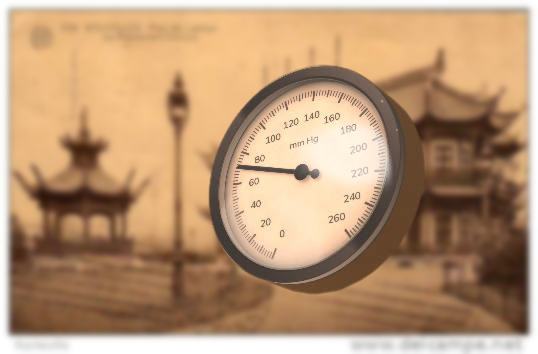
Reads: 70 (mmHg)
